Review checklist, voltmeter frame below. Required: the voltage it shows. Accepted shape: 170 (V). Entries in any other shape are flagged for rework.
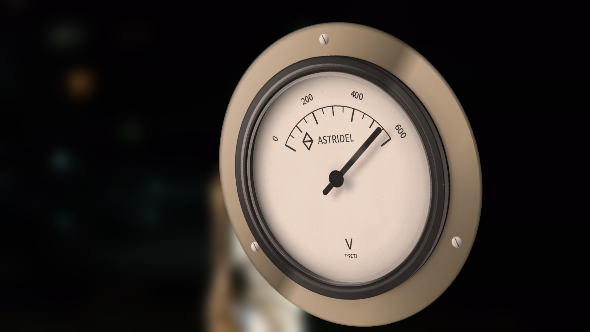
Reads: 550 (V)
